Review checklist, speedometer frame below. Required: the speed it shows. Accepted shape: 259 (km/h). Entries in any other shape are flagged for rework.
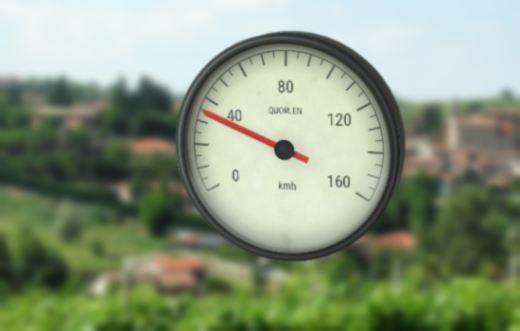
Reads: 35 (km/h)
